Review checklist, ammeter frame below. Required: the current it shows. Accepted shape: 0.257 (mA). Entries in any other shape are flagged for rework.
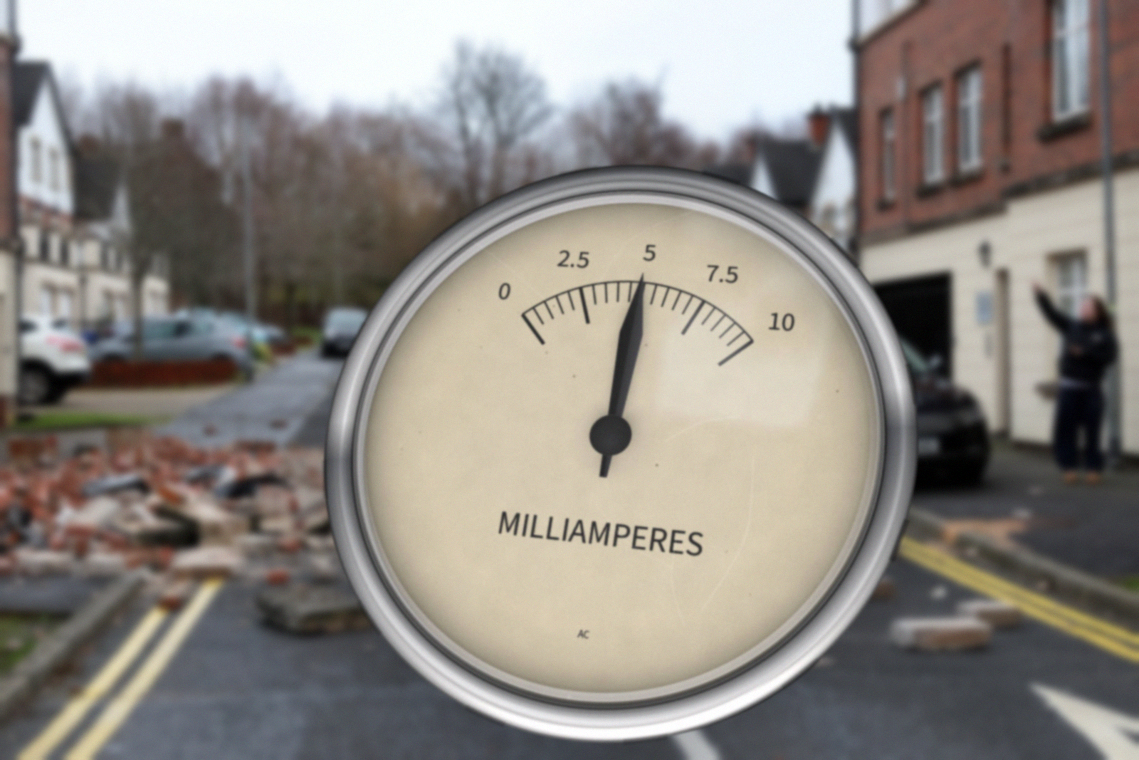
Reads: 5 (mA)
